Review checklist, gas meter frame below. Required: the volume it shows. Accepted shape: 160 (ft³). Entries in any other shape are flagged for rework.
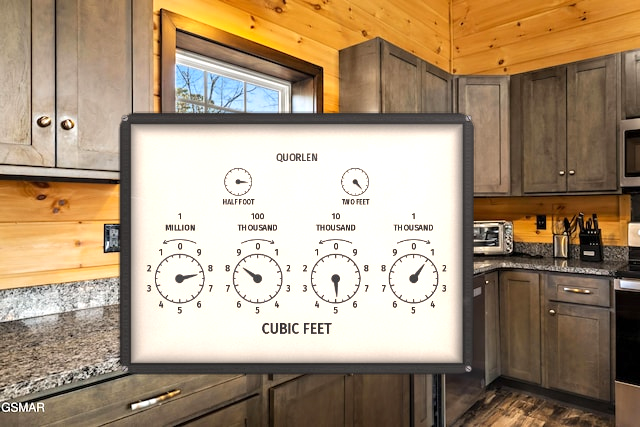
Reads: 785100 (ft³)
